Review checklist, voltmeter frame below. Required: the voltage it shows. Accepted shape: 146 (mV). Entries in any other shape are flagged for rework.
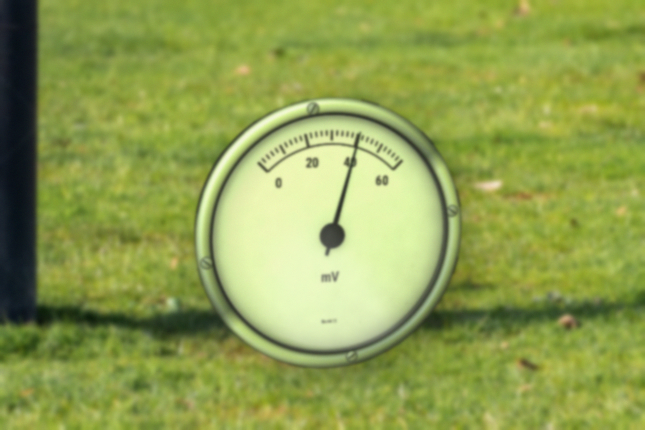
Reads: 40 (mV)
